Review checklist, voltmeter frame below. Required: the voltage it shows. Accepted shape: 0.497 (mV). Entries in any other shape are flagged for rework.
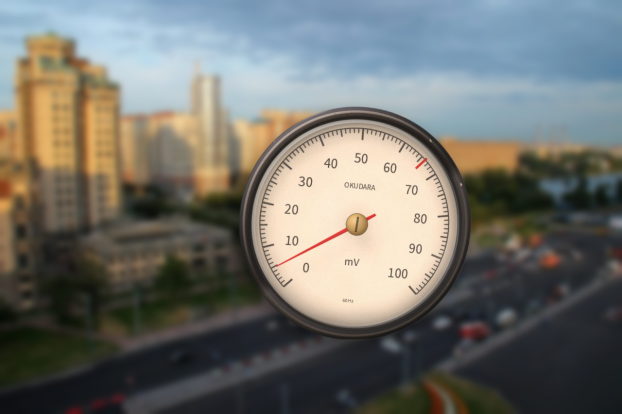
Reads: 5 (mV)
